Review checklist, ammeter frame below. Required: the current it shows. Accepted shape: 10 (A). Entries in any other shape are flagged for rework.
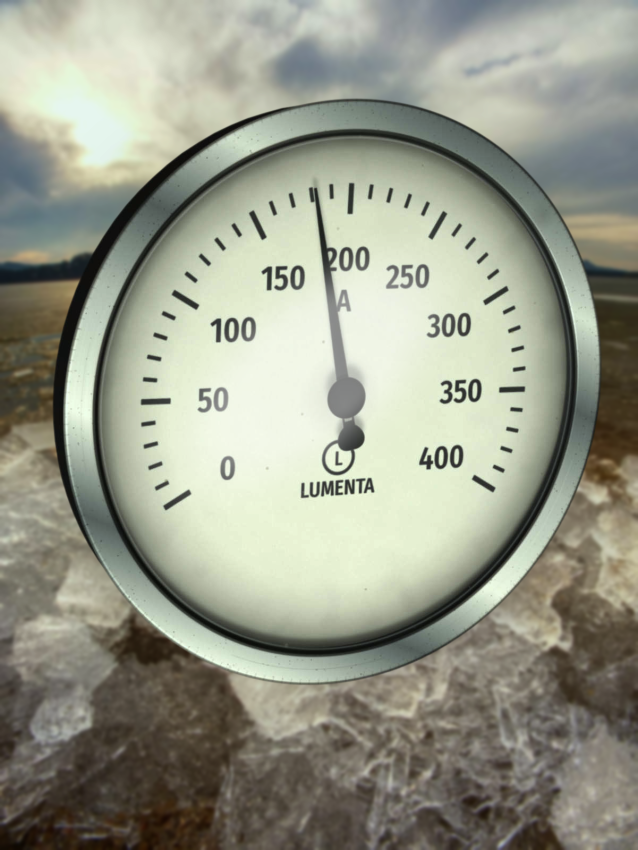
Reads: 180 (A)
